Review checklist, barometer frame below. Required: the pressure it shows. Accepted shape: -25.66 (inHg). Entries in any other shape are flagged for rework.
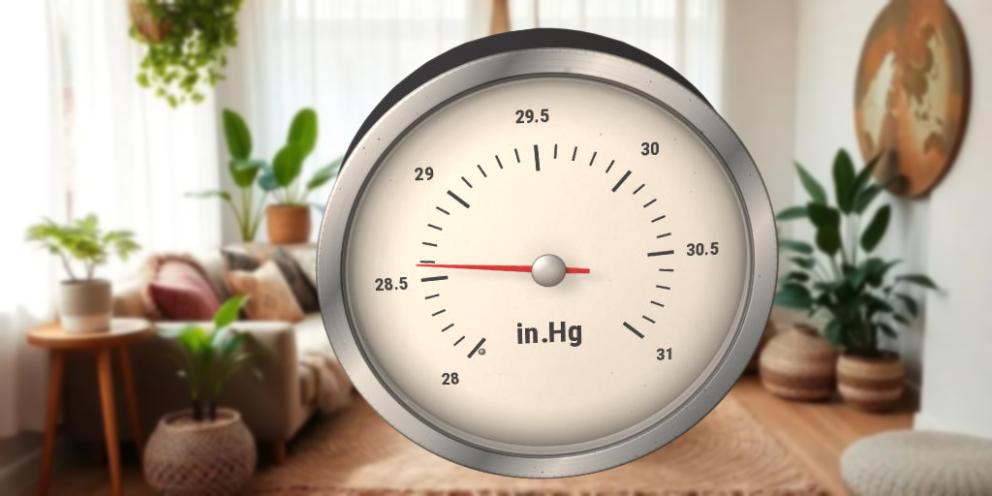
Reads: 28.6 (inHg)
